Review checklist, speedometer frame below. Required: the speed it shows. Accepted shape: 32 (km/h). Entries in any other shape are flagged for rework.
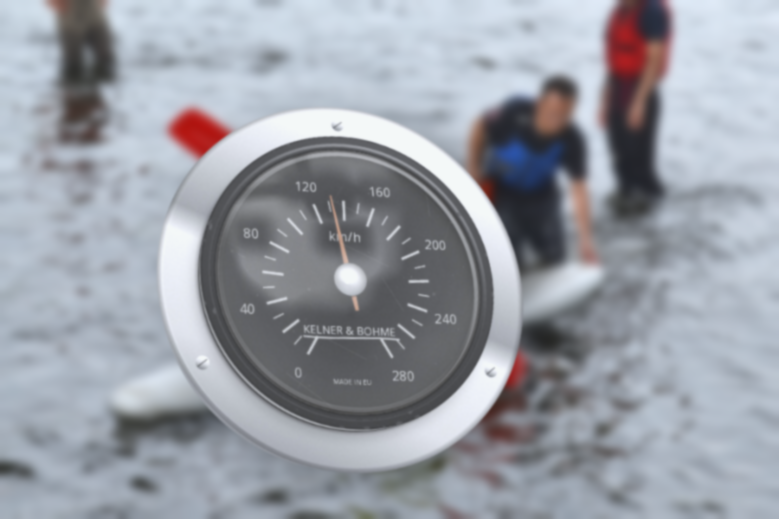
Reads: 130 (km/h)
